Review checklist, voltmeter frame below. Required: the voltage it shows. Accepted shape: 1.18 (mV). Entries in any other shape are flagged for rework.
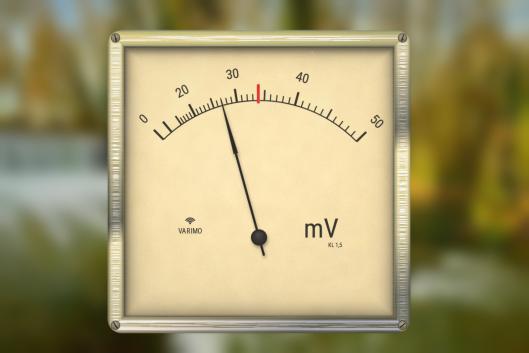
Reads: 27 (mV)
